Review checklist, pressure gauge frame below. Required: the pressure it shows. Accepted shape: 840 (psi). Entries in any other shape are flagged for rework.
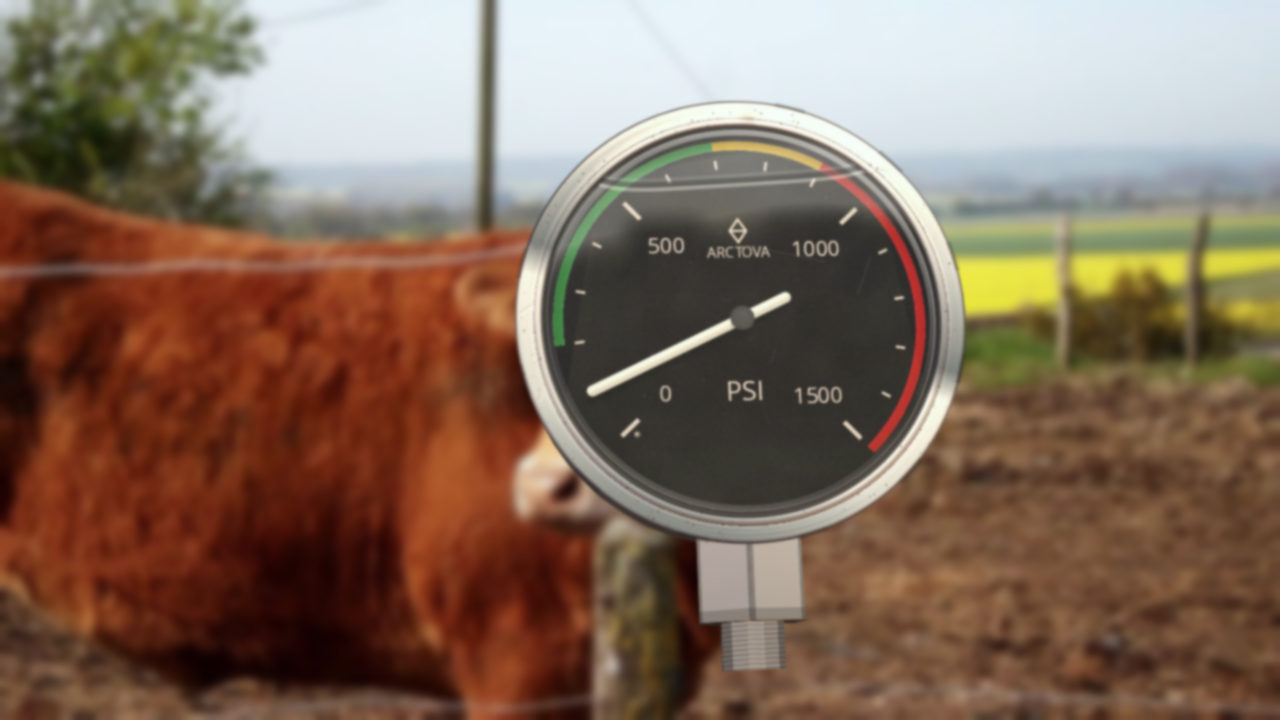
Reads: 100 (psi)
